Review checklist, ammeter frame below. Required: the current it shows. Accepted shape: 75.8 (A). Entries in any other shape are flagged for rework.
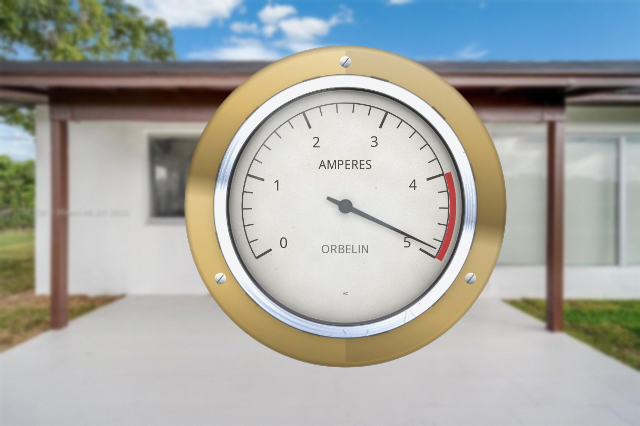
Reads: 4.9 (A)
